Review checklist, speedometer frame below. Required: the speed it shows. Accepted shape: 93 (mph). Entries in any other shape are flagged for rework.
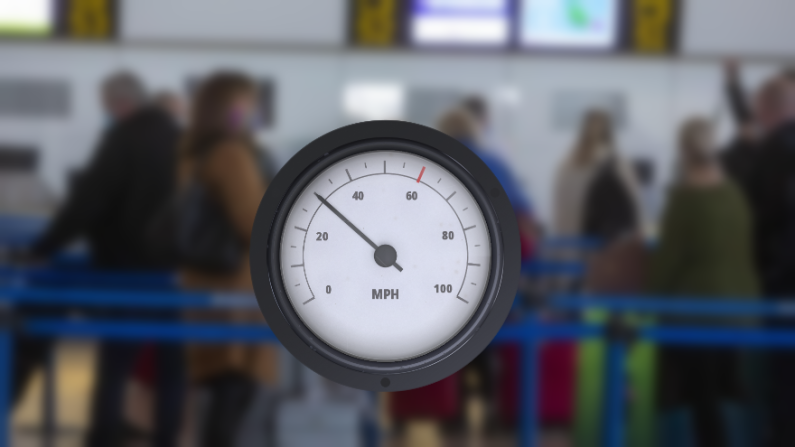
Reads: 30 (mph)
